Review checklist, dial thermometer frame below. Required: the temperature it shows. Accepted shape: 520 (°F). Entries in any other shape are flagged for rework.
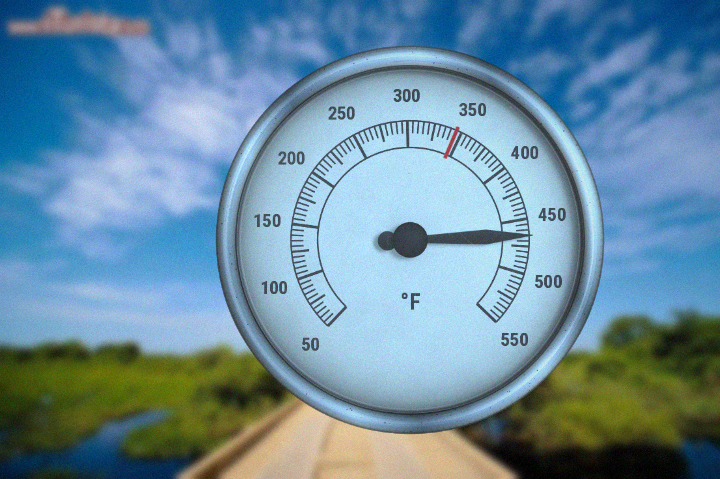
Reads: 465 (°F)
